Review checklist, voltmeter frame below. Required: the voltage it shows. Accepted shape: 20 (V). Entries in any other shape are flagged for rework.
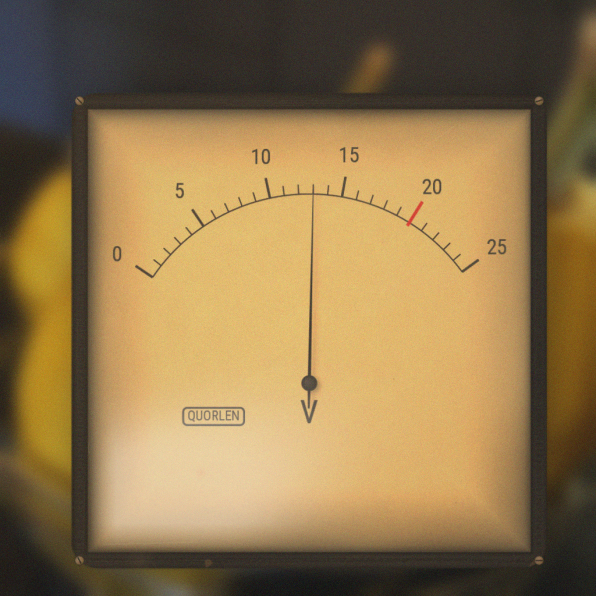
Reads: 13 (V)
